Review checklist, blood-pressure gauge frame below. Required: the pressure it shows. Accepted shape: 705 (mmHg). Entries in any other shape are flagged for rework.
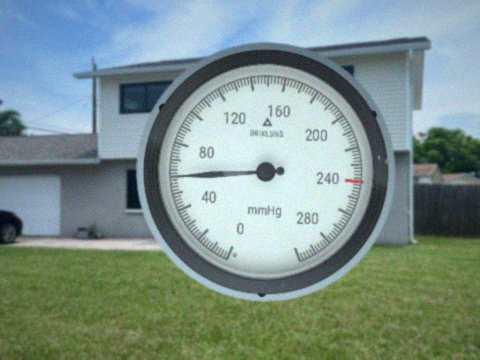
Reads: 60 (mmHg)
